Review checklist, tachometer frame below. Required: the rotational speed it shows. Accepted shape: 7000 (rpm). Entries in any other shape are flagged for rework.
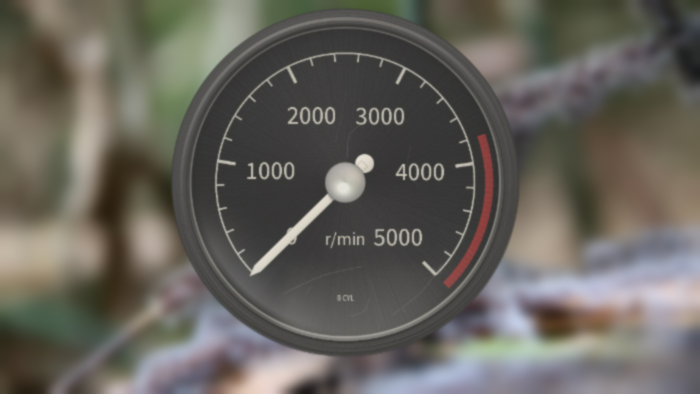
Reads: 0 (rpm)
